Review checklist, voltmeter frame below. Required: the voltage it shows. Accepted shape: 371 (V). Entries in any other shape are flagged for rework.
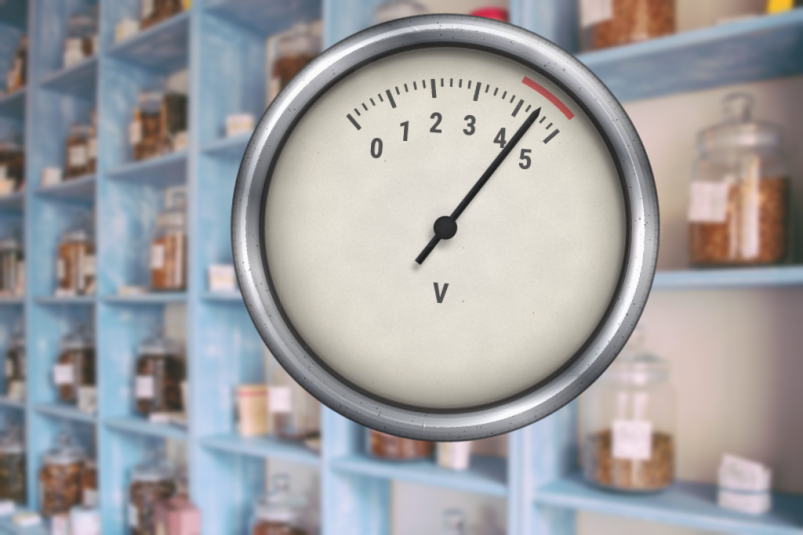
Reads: 4.4 (V)
